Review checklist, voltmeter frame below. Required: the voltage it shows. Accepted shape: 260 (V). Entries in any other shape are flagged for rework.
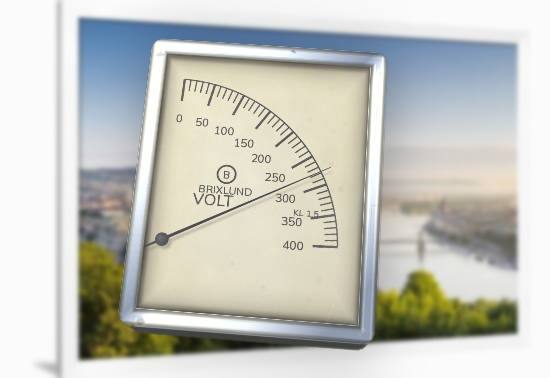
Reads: 280 (V)
